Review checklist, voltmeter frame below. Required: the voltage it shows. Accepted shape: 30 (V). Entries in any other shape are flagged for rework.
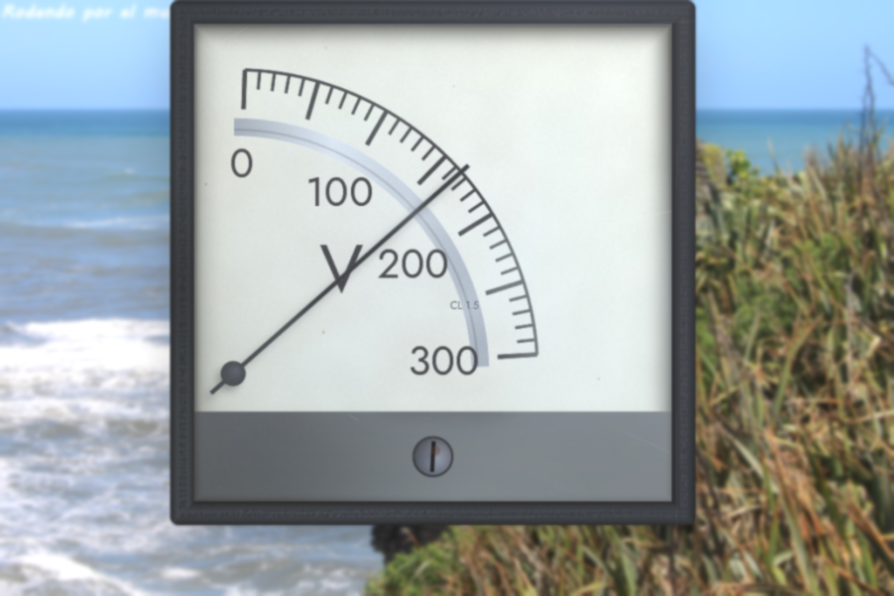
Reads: 165 (V)
